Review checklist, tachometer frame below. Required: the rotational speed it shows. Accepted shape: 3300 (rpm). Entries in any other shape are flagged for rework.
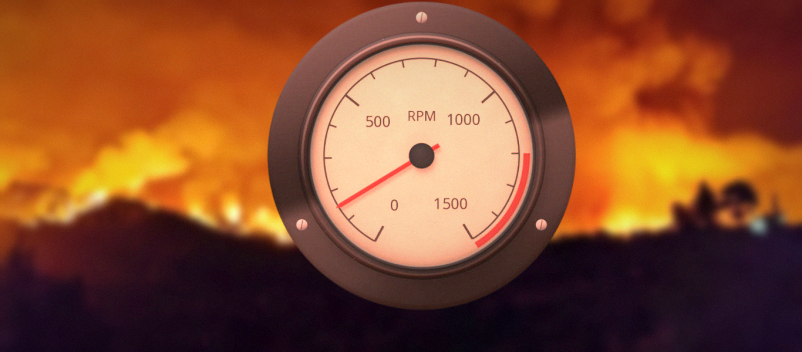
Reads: 150 (rpm)
